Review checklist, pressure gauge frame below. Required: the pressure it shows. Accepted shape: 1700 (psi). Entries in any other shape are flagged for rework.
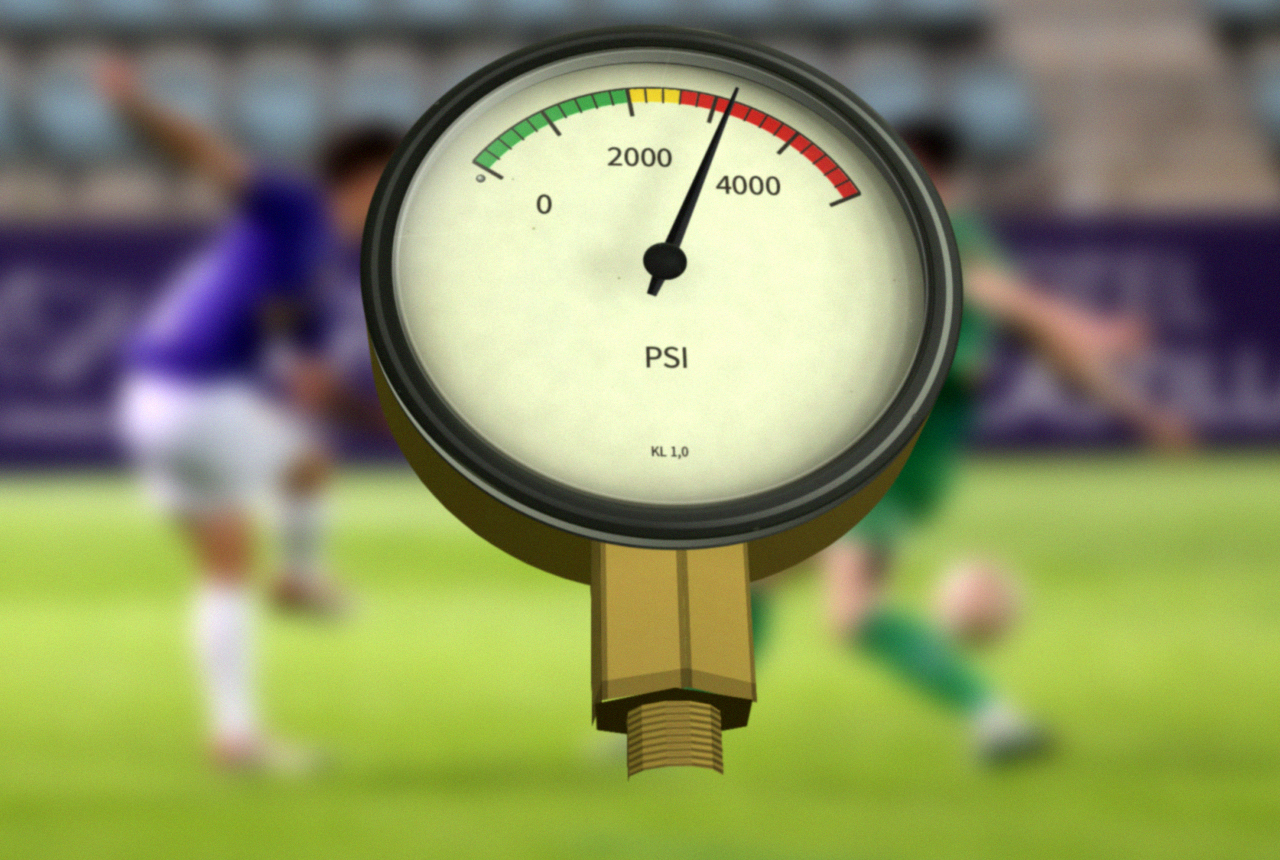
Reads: 3200 (psi)
